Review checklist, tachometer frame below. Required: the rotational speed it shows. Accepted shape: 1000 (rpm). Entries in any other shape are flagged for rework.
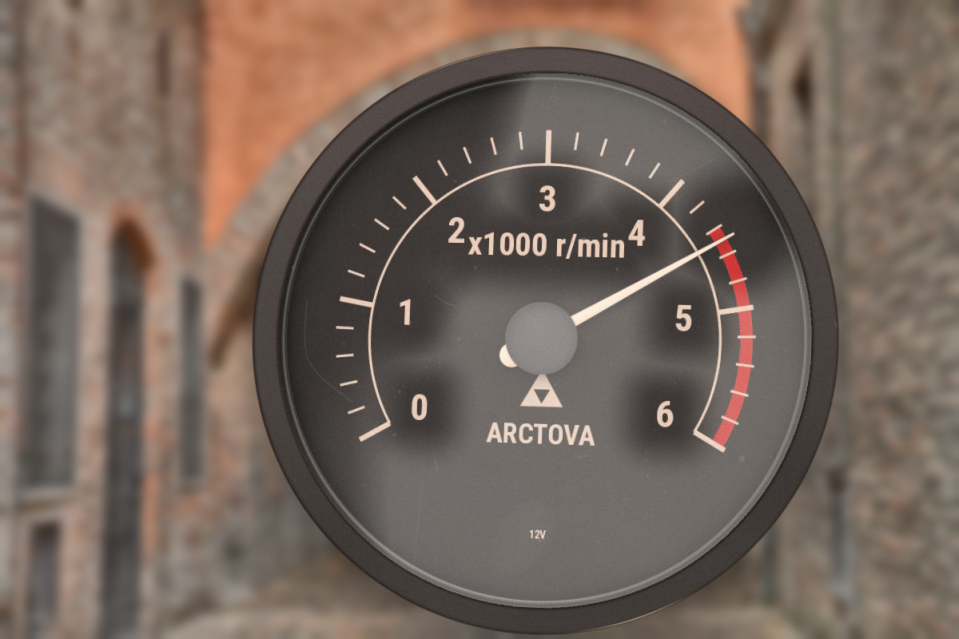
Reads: 4500 (rpm)
